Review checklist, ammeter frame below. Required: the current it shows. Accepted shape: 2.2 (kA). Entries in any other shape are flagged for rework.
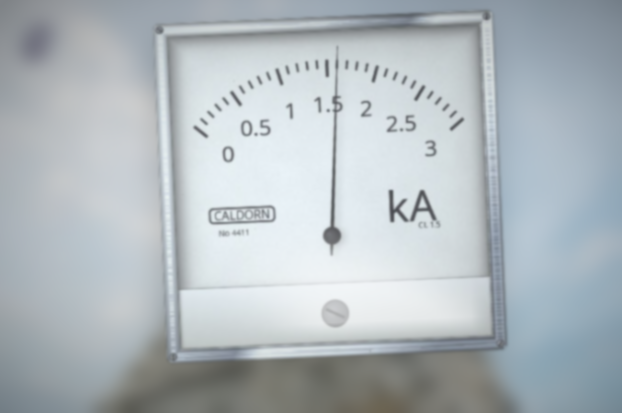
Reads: 1.6 (kA)
